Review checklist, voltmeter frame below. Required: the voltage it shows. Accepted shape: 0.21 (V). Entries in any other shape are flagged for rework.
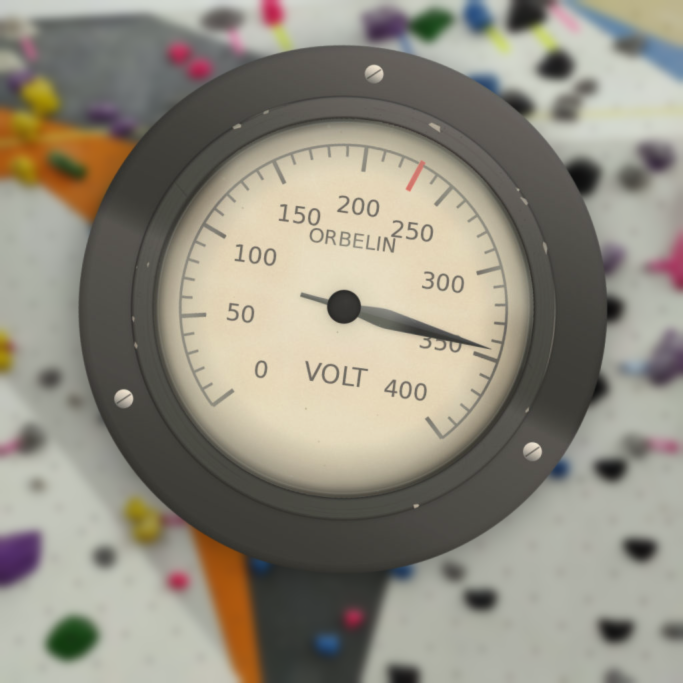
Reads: 345 (V)
